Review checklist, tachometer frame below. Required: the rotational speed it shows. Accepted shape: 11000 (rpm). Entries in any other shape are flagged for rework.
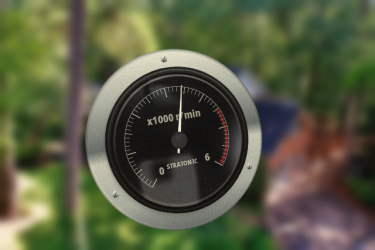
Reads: 3400 (rpm)
